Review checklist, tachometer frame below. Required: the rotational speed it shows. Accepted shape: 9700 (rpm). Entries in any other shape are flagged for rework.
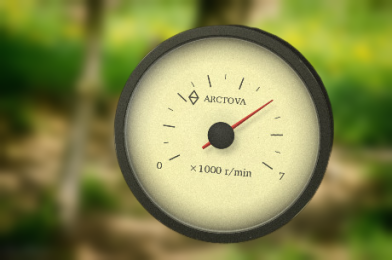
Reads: 5000 (rpm)
